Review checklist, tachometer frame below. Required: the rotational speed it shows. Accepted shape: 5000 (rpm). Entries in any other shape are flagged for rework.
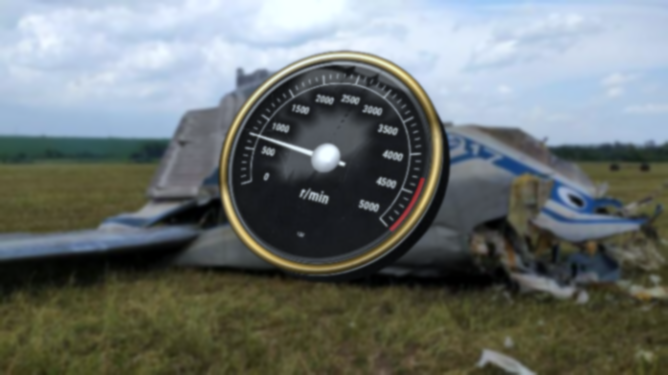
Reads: 700 (rpm)
